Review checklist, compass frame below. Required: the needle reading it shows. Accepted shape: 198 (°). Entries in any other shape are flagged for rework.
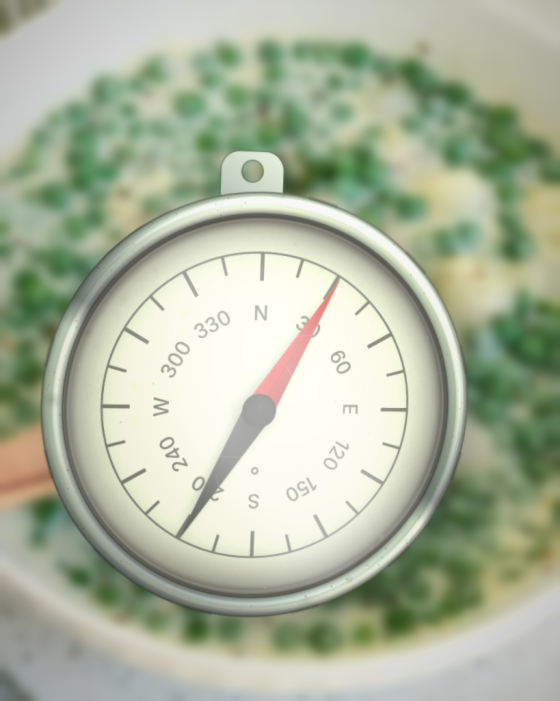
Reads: 30 (°)
